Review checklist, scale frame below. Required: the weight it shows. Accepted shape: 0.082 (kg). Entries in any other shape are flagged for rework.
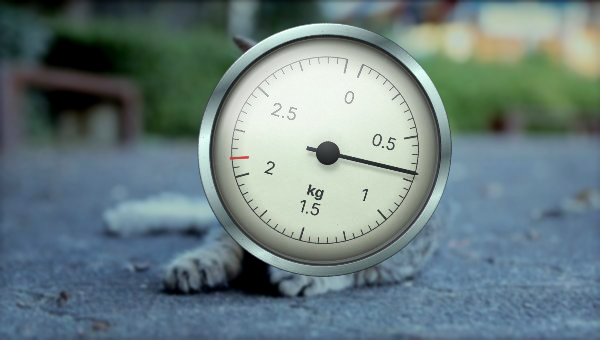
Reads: 0.7 (kg)
